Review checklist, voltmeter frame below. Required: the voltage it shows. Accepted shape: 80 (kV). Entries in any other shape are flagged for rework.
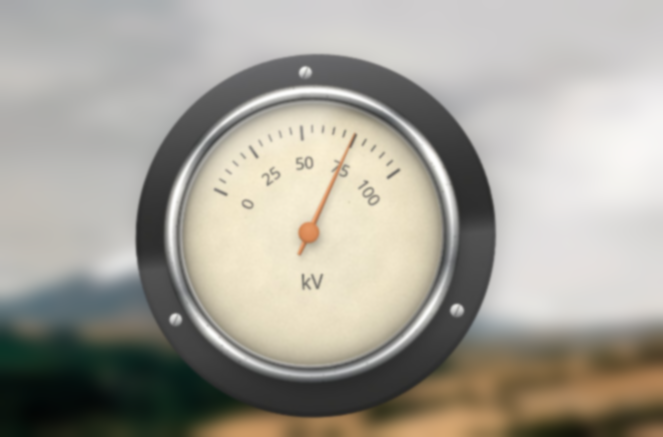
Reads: 75 (kV)
